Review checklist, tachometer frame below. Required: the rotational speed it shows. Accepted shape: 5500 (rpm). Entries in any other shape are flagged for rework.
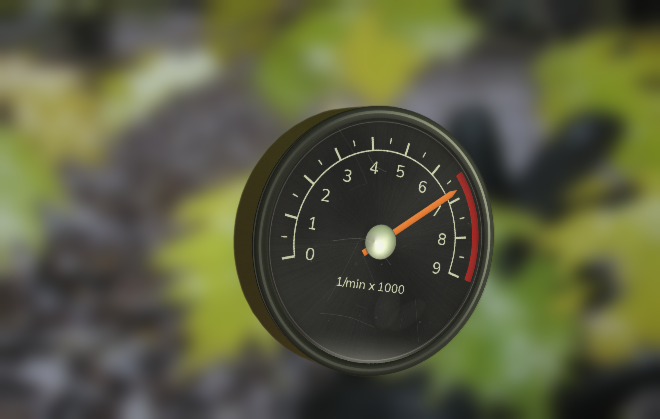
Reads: 6750 (rpm)
